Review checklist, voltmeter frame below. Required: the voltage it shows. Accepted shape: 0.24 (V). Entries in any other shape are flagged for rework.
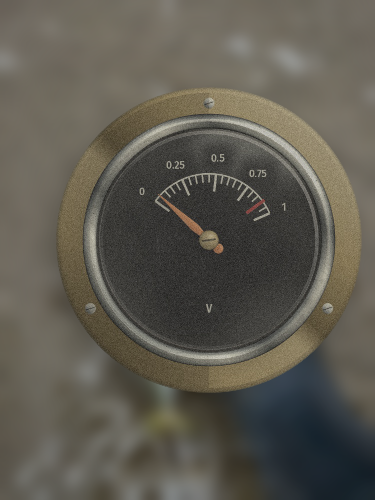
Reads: 0.05 (V)
